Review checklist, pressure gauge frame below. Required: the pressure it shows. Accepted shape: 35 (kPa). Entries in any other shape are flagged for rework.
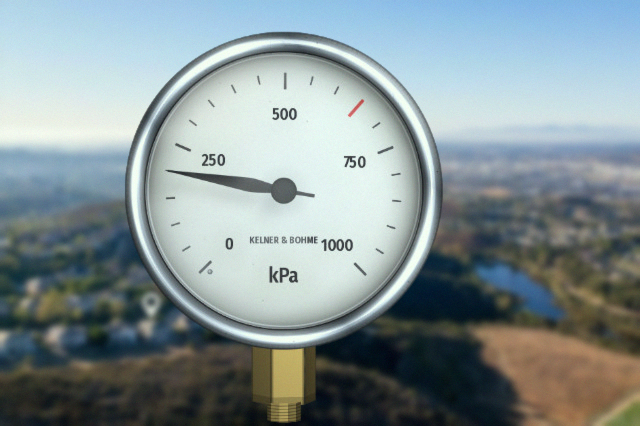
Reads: 200 (kPa)
